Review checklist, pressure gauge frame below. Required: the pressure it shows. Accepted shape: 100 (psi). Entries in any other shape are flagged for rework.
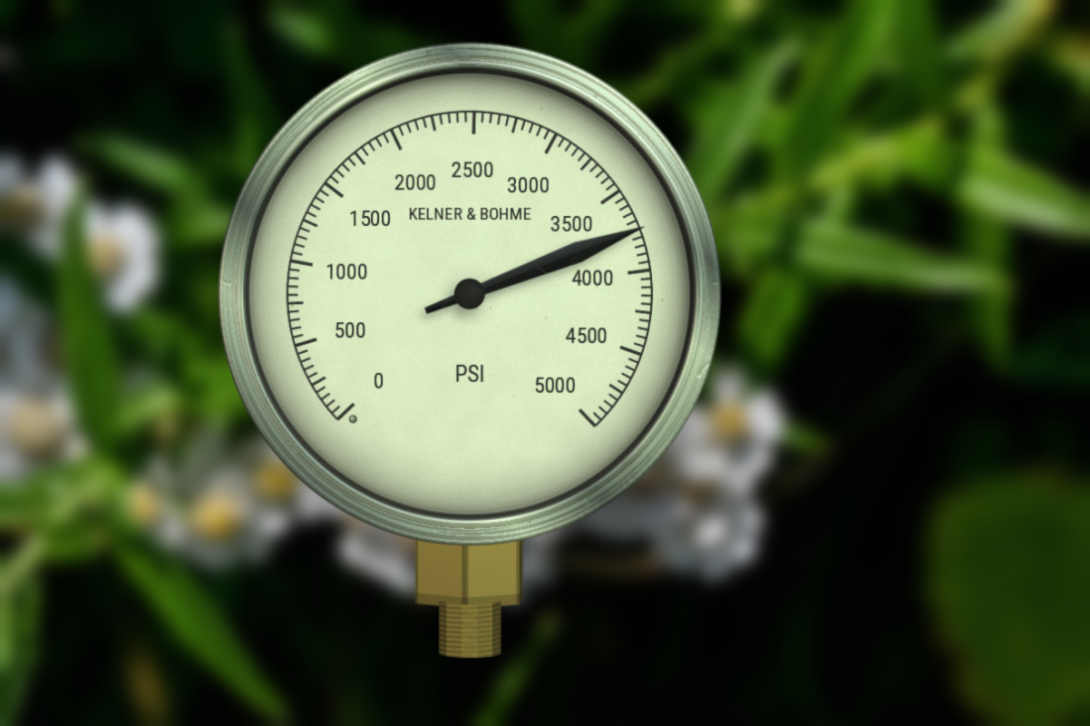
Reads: 3750 (psi)
